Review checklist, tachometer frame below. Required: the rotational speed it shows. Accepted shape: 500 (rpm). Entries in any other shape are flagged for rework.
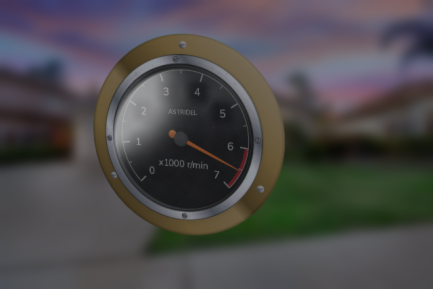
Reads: 6500 (rpm)
